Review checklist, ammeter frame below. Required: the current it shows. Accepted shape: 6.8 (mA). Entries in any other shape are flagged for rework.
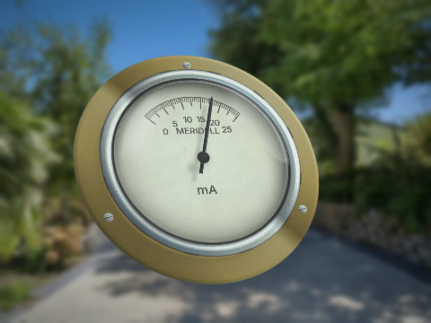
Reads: 17.5 (mA)
